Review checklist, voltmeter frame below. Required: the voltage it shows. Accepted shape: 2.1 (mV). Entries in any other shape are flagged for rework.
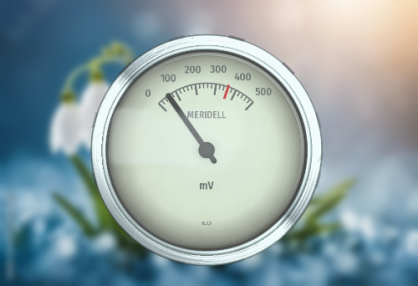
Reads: 60 (mV)
